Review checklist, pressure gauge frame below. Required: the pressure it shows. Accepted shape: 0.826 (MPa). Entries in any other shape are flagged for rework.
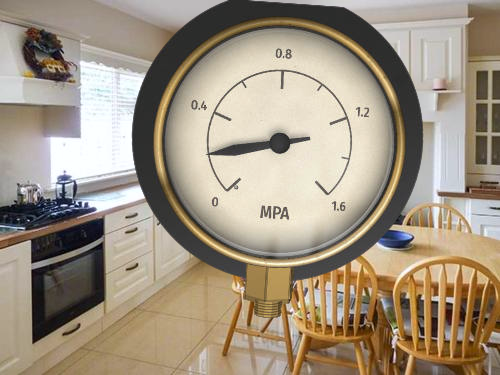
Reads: 0.2 (MPa)
